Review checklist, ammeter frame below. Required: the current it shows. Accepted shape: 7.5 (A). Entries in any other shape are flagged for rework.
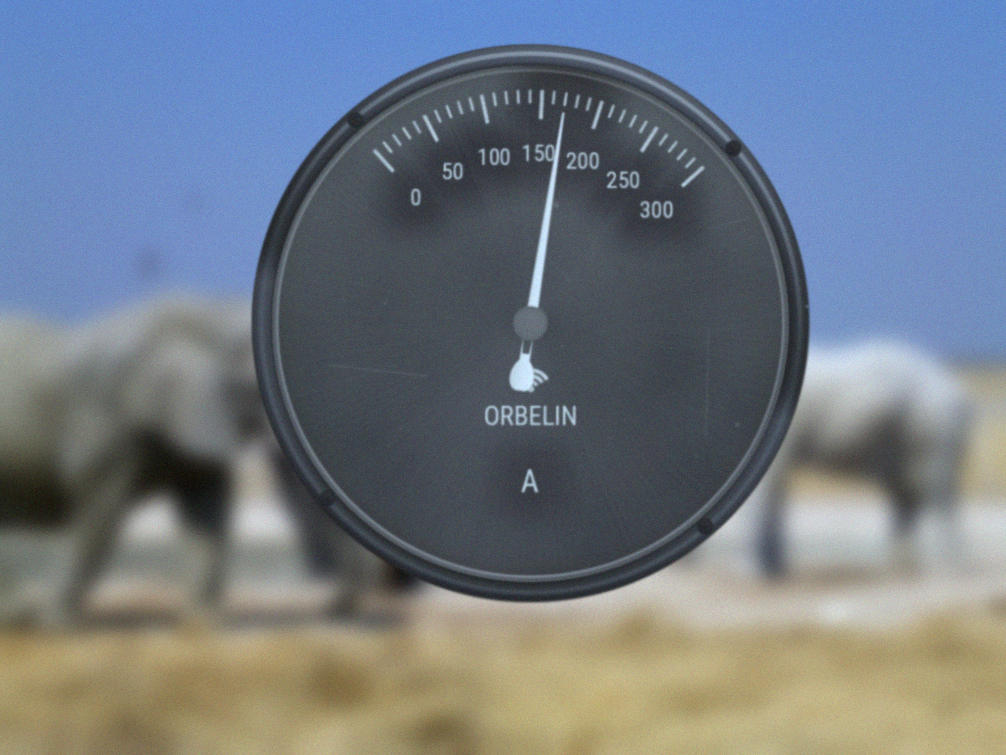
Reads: 170 (A)
